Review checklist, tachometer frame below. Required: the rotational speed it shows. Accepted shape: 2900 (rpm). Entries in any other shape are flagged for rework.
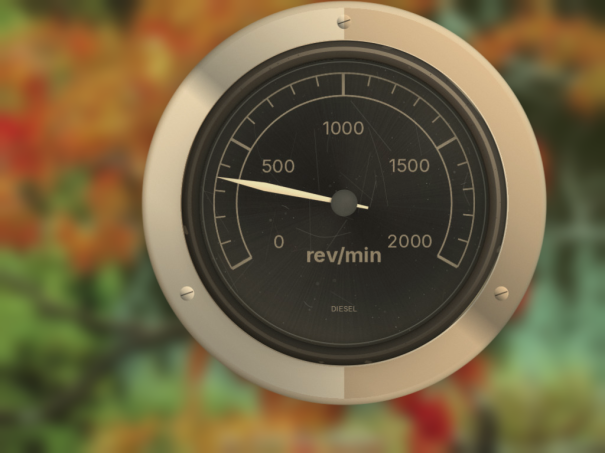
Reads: 350 (rpm)
